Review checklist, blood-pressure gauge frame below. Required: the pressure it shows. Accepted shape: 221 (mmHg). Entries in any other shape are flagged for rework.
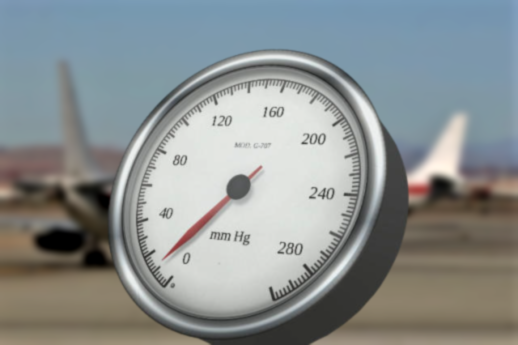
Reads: 10 (mmHg)
